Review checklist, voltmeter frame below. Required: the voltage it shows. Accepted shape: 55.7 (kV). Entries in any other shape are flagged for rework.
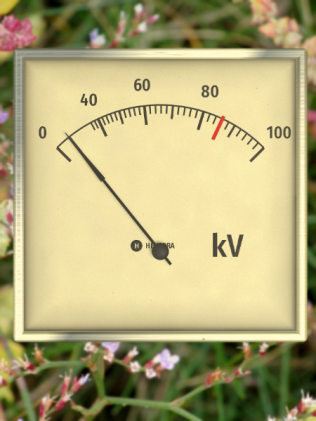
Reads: 20 (kV)
